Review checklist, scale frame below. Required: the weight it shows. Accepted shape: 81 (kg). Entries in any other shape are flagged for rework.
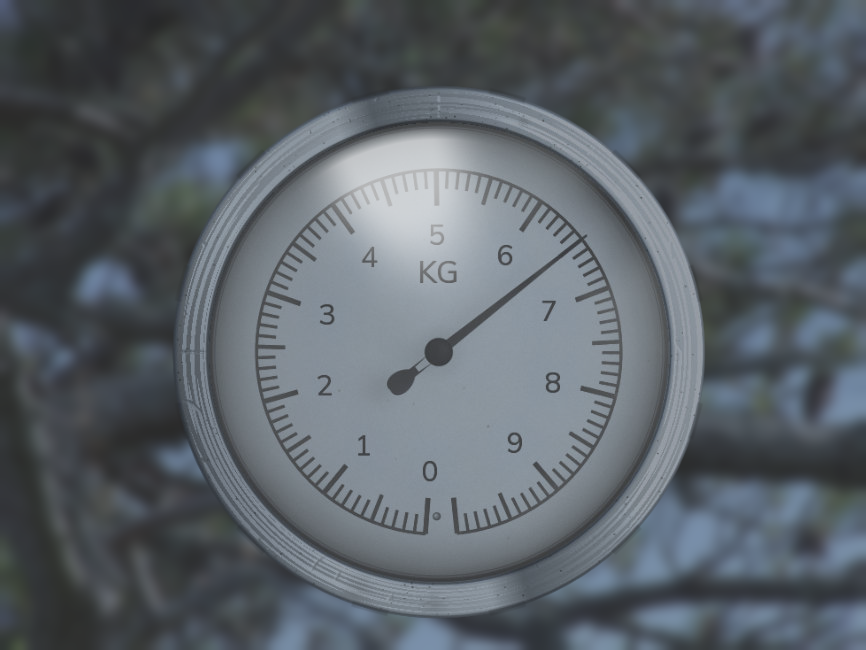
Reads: 6.5 (kg)
